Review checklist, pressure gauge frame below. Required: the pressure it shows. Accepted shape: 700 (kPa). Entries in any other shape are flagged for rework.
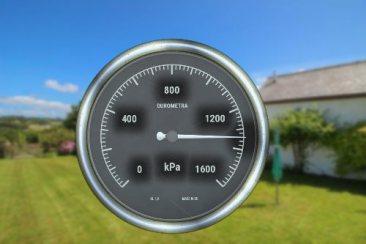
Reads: 1340 (kPa)
